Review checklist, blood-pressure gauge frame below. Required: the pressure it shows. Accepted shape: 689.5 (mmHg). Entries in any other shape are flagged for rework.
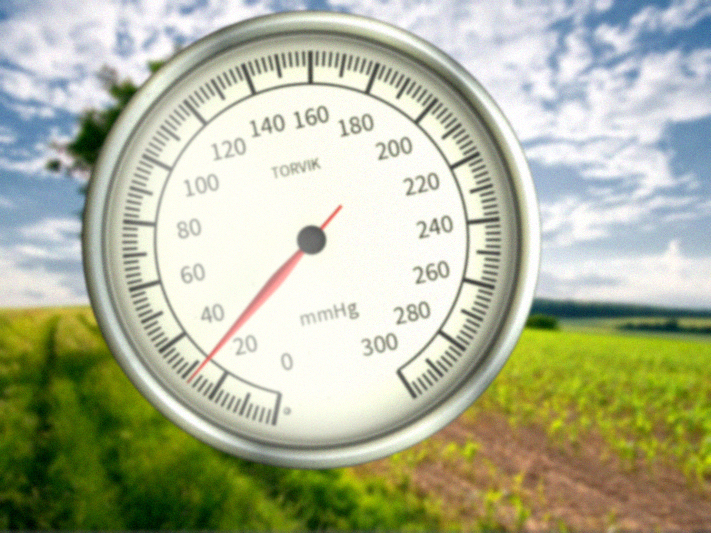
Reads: 28 (mmHg)
